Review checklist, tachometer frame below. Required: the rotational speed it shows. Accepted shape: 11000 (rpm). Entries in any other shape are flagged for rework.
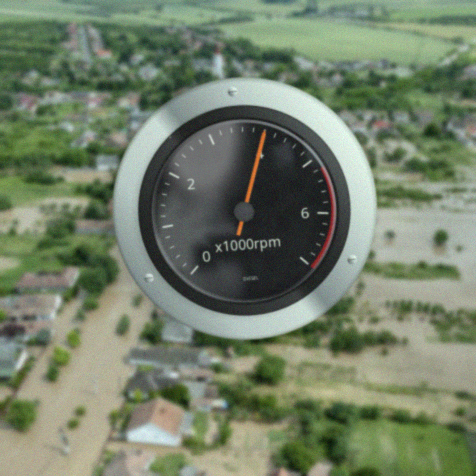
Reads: 4000 (rpm)
